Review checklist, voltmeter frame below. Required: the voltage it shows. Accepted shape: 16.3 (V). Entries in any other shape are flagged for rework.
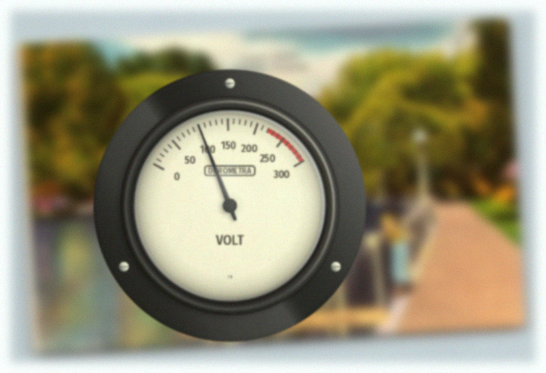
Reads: 100 (V)
